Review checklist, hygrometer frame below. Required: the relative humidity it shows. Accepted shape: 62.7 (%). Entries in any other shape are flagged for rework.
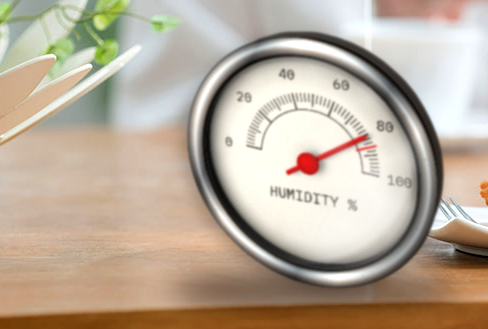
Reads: 80 (%)
